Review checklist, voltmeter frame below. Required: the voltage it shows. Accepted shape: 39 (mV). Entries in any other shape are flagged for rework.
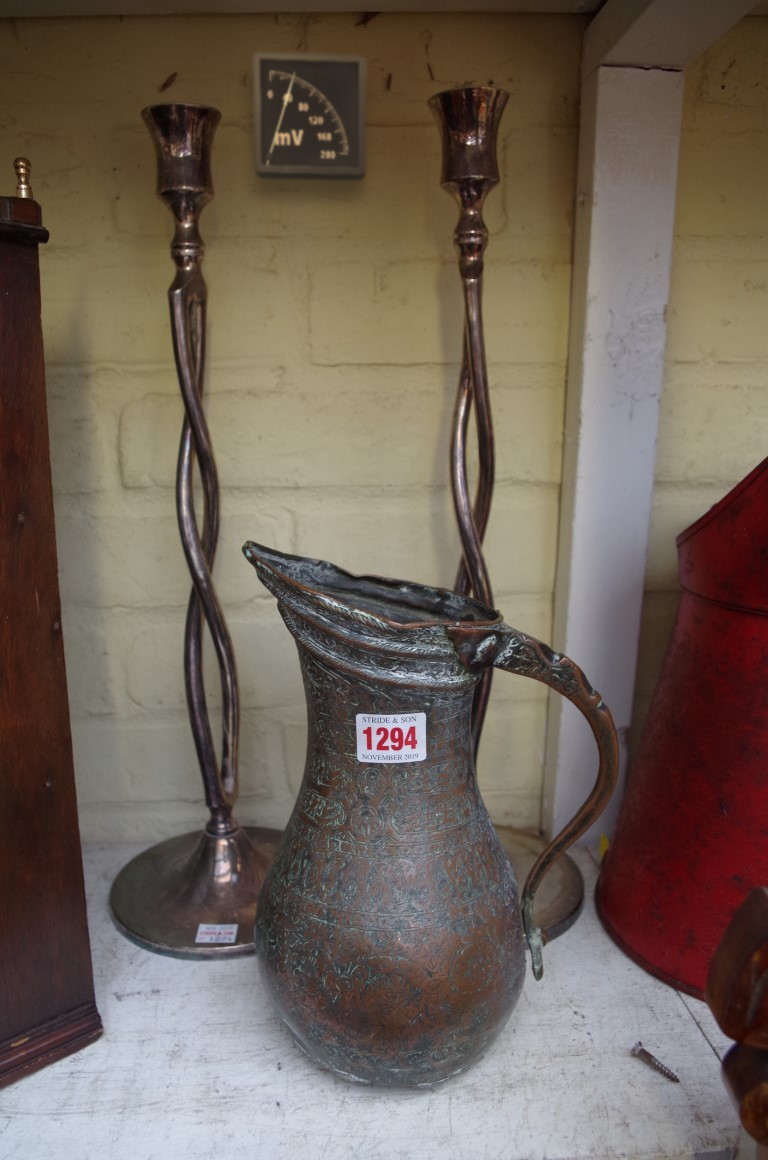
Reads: 40 (mV)
